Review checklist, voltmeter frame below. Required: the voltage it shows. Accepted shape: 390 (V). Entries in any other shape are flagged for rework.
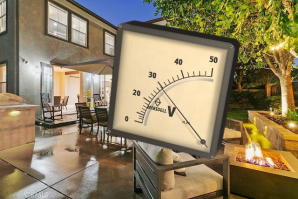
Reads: 30 (V)
